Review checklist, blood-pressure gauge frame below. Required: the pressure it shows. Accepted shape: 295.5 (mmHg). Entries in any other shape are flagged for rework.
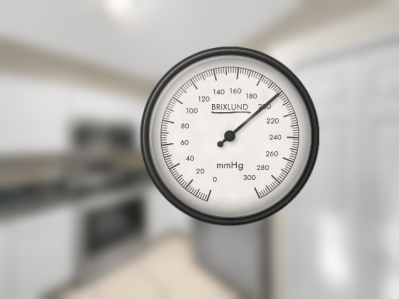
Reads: 200 (mmHg)
